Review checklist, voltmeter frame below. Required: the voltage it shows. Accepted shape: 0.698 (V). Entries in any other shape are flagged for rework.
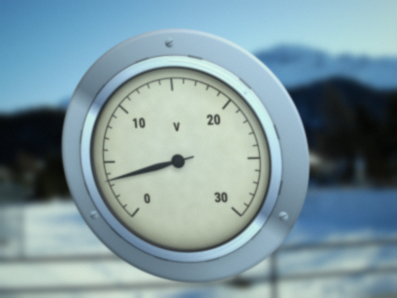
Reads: 3.5 (V)
